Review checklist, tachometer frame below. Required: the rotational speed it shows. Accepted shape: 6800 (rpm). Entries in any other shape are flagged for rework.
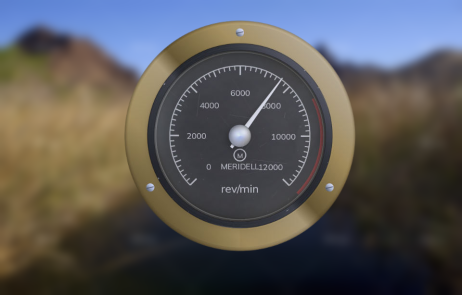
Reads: 7600 (rpm)
